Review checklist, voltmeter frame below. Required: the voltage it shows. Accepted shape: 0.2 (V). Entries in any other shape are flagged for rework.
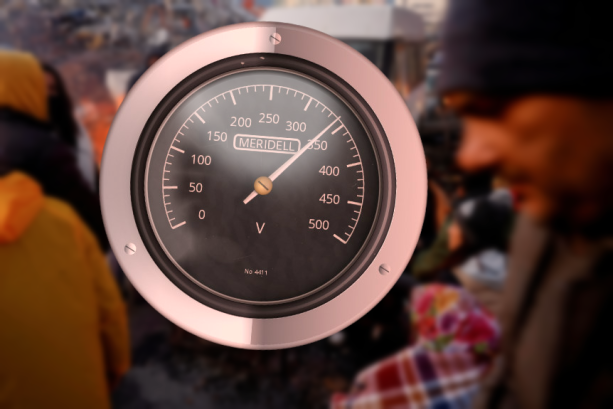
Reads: 340 (V)
